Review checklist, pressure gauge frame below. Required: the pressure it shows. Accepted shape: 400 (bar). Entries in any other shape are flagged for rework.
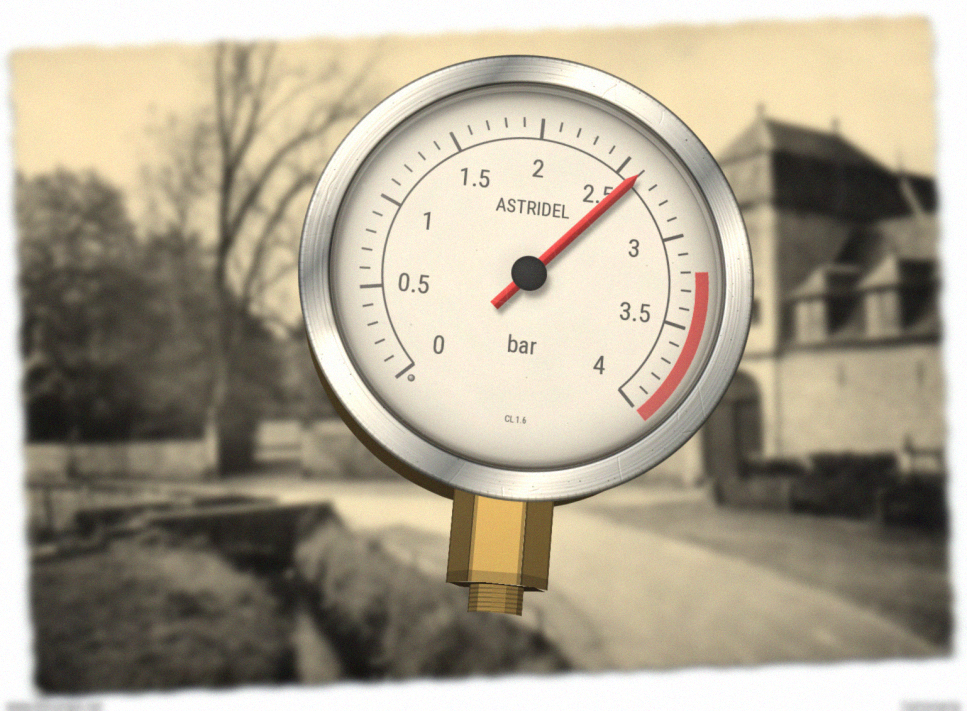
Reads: 2.6 (bar)
